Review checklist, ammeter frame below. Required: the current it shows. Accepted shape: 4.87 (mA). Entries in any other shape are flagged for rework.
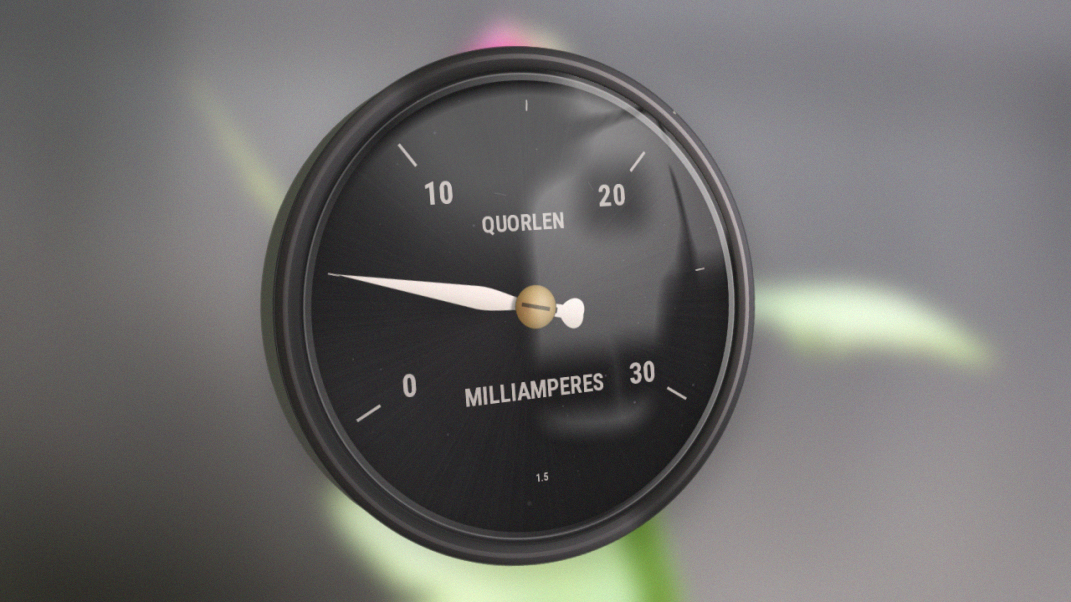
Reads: 5 (mA)
